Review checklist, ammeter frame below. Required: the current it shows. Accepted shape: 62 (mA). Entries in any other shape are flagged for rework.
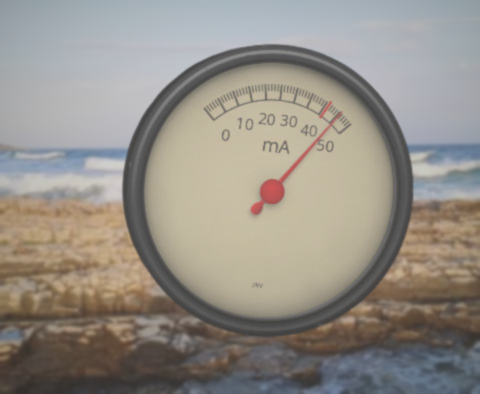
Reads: 45 (mA)
